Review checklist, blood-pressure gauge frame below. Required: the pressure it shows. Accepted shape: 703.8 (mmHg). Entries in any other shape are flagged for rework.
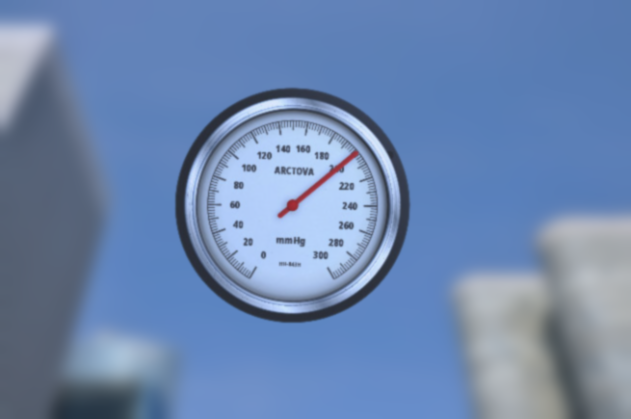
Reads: 200 (mmHg)
